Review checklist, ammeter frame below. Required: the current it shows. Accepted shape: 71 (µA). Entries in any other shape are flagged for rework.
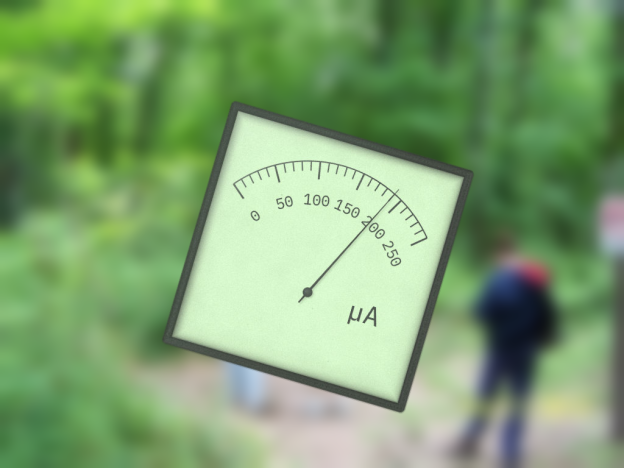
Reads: 190 (µA)
